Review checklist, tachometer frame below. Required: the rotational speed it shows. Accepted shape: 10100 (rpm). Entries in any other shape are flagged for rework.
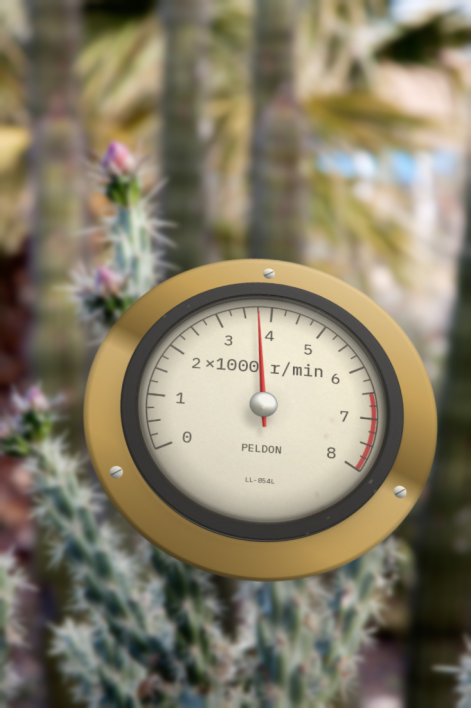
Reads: 3750 (rpm)
